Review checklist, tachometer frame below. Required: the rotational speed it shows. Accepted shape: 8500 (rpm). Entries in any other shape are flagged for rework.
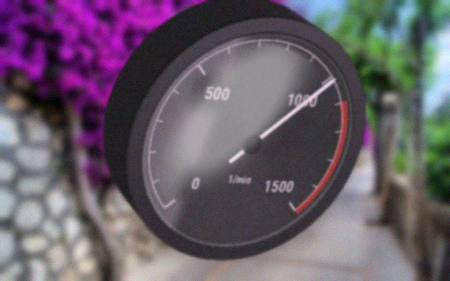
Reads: 1000 (rpm)
